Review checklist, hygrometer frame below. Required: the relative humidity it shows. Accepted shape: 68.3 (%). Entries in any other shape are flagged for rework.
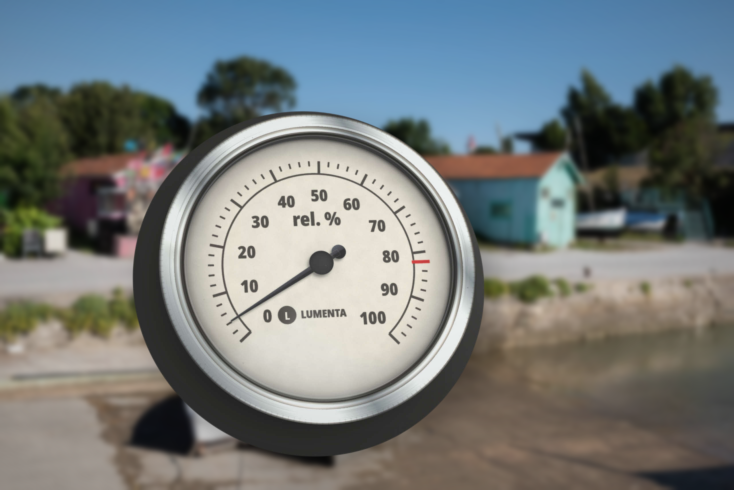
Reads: 4 (%)
